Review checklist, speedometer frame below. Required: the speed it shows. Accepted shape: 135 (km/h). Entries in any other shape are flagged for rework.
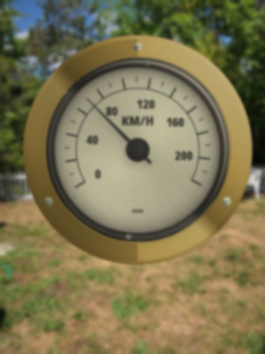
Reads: 70 (km/h)
